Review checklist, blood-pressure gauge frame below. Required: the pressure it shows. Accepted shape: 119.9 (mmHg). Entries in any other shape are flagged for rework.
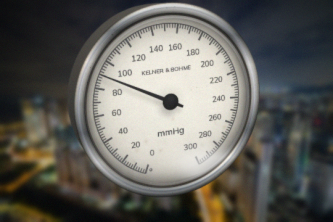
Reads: 90 (mmHg)
